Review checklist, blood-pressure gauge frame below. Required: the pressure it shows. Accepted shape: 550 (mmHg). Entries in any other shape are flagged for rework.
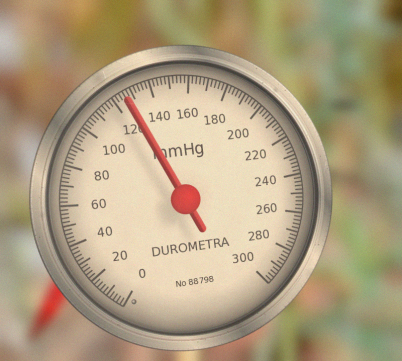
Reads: 126 (mmHg)
